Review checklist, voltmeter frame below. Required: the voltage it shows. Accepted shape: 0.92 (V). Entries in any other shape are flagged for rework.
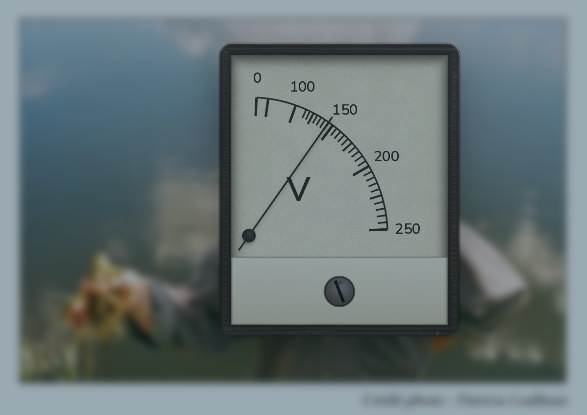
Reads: 145 (V)
